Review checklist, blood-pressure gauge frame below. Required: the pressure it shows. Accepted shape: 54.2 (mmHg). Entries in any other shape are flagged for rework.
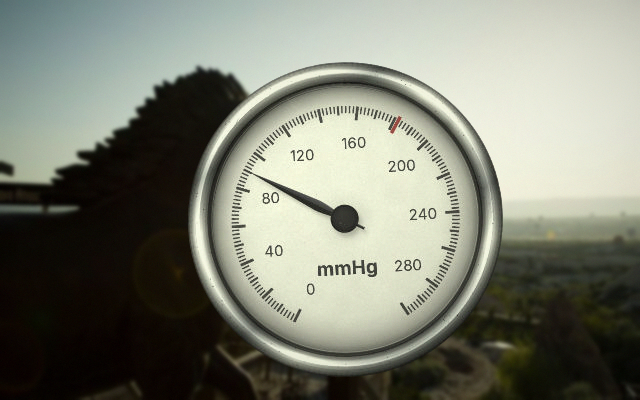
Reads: 90 (mmHg)
